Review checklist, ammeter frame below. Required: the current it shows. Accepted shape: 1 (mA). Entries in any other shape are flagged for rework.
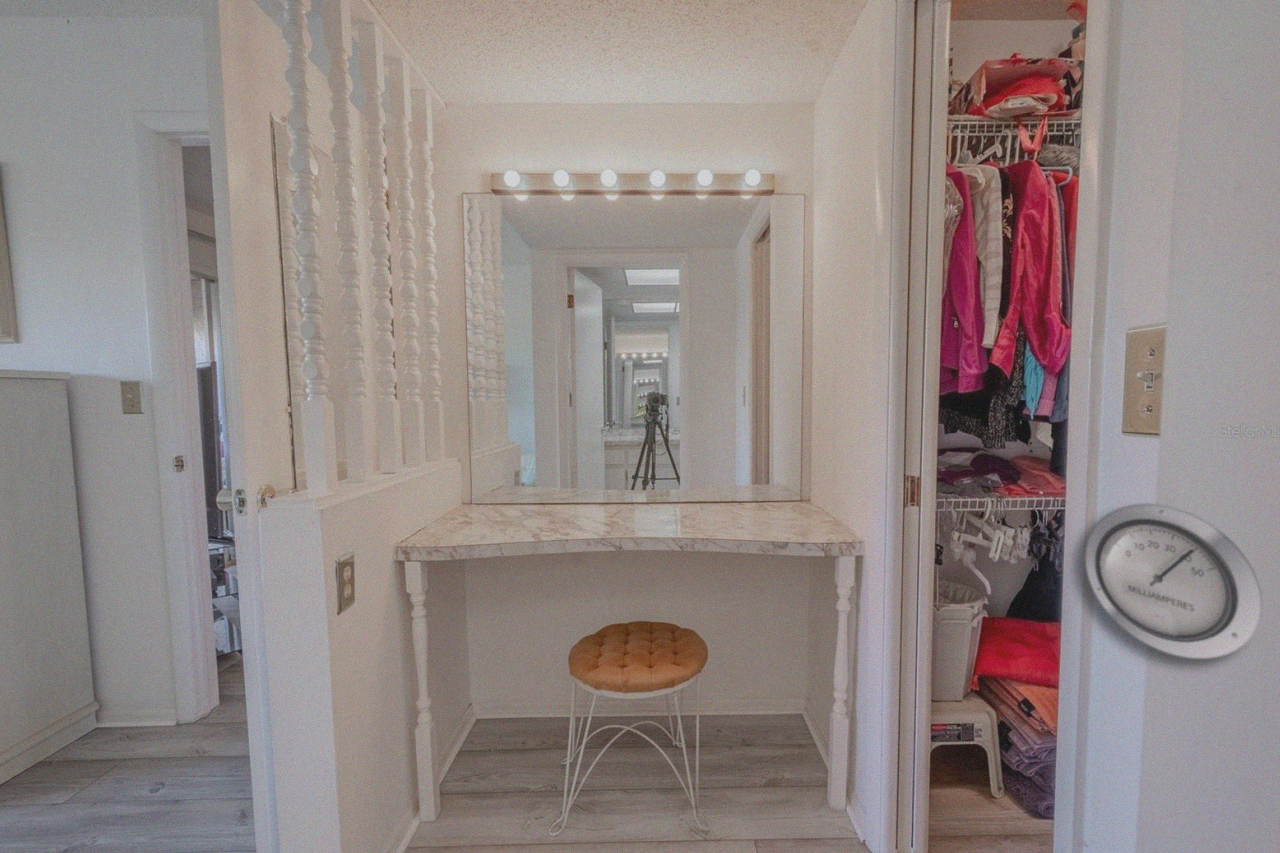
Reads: 40 (mA)
